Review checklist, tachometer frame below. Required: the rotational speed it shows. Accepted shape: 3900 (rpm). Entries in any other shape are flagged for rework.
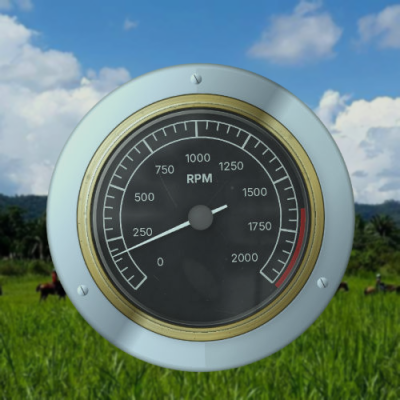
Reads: 175 (rpm)
